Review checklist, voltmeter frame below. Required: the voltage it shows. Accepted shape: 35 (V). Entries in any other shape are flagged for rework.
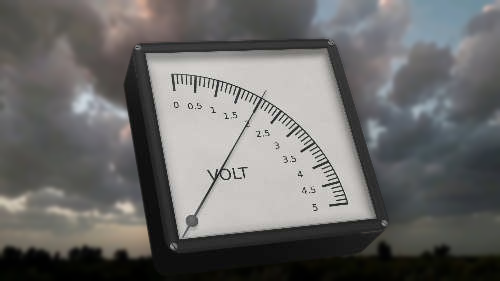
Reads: 2 (V)
